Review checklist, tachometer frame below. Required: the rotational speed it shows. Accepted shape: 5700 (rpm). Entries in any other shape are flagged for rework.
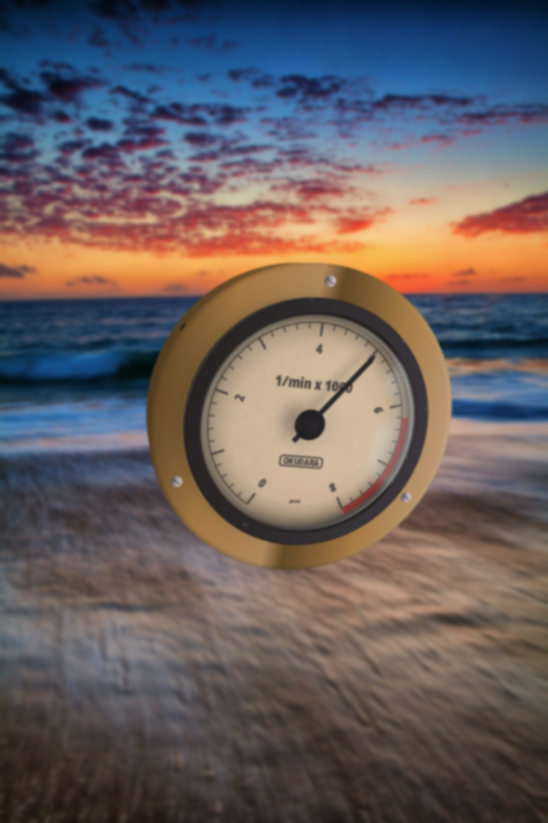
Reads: 5000 (rpm)
